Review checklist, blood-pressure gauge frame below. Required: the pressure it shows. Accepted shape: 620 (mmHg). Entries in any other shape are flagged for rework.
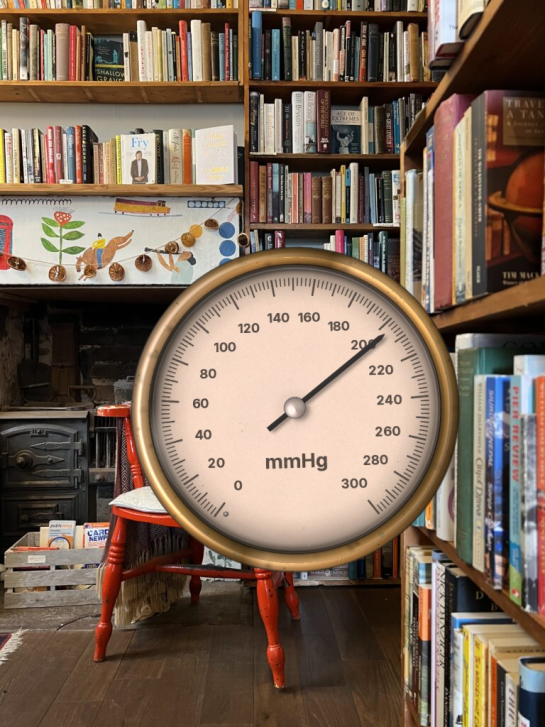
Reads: 204 (mmHg)
